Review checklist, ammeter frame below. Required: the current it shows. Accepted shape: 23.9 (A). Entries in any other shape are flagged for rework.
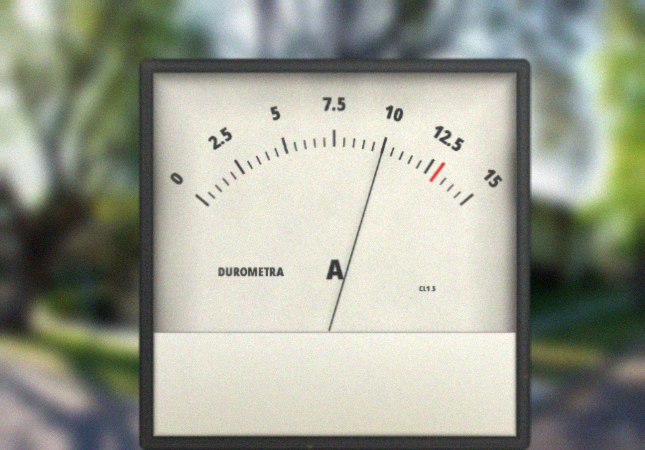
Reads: 10 (A)
